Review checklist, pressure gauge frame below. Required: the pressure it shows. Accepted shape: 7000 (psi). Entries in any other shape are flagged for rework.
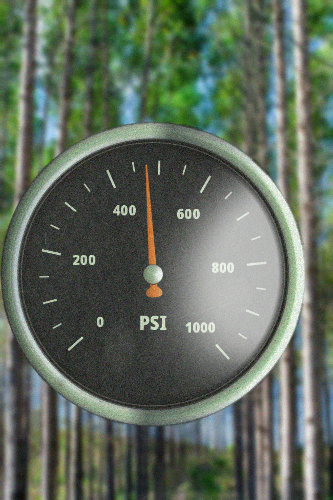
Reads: 475 (psi)
